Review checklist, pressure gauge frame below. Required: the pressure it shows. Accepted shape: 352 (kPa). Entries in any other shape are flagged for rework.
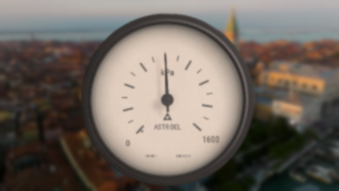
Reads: 800 (kPa)
